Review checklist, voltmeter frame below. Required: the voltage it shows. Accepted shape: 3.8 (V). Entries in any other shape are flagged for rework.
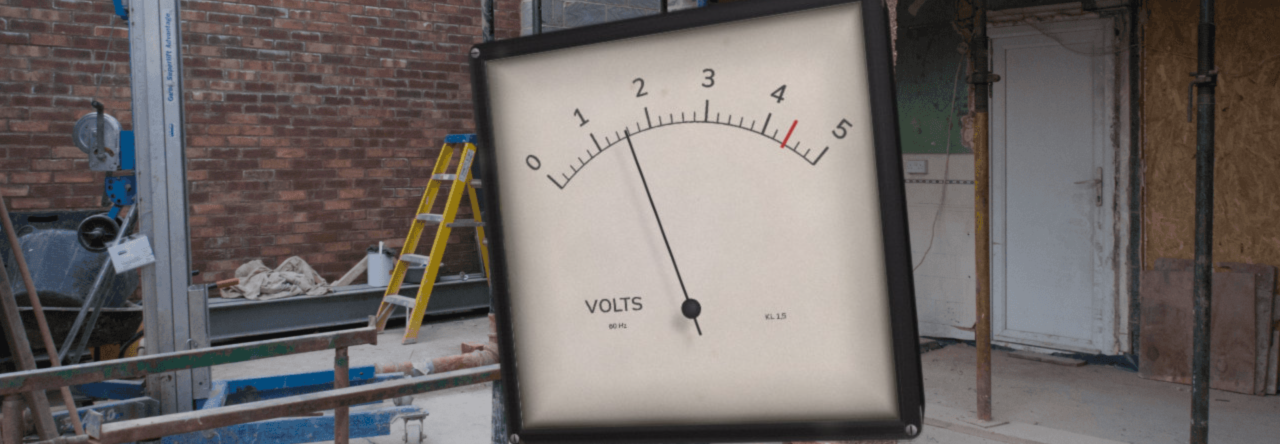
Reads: 1.6 (V)
